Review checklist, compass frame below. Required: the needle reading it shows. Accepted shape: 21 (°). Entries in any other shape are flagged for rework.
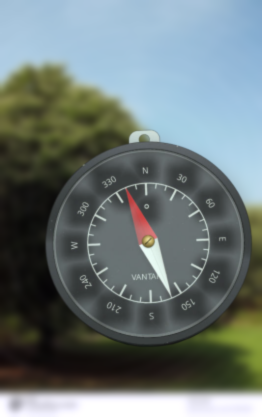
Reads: 340 (°)
